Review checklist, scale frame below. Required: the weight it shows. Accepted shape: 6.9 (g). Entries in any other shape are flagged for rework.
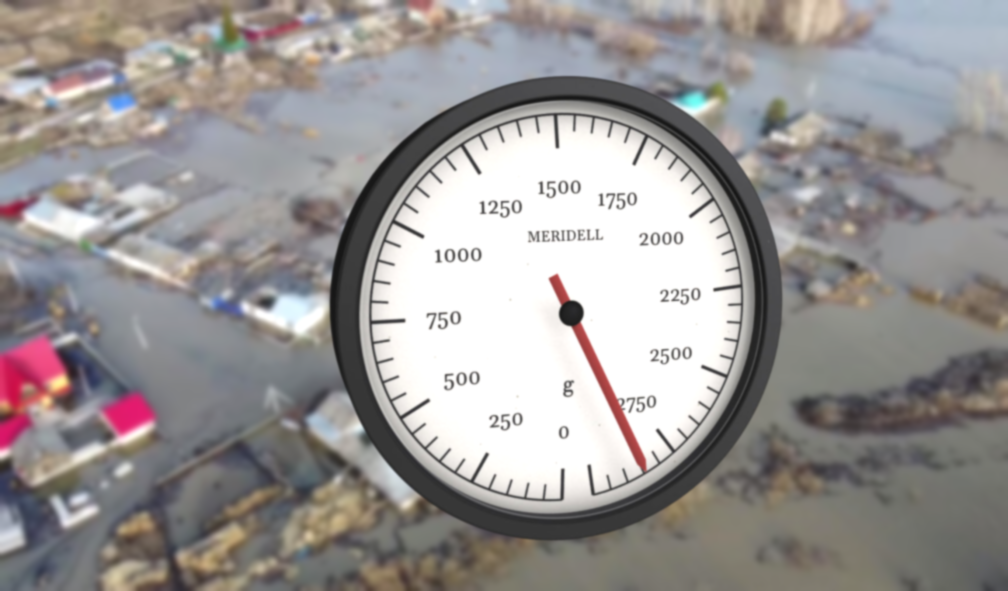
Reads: 2850 (g)
